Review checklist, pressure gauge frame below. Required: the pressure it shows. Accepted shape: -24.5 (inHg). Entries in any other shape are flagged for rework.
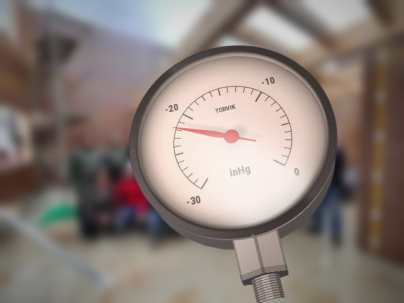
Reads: -22 (inHg)
